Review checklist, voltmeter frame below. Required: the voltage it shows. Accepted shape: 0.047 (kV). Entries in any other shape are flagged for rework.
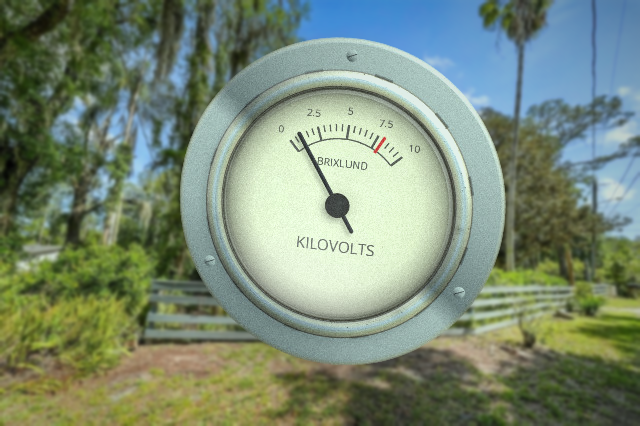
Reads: 1 (kV)
